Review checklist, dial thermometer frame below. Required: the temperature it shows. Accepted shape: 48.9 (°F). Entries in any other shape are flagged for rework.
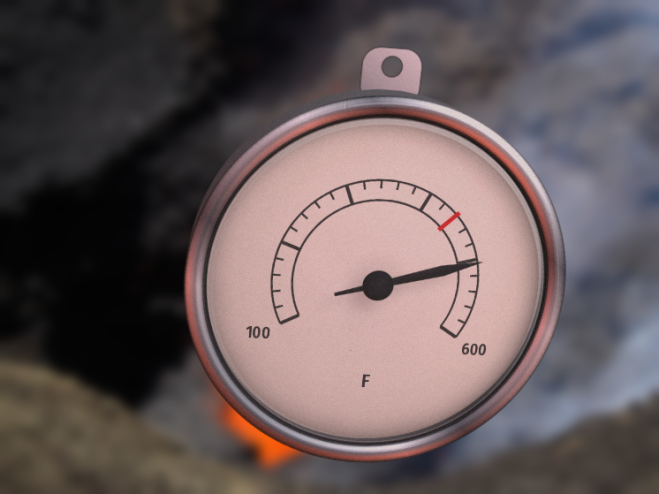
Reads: 500 (°F)
